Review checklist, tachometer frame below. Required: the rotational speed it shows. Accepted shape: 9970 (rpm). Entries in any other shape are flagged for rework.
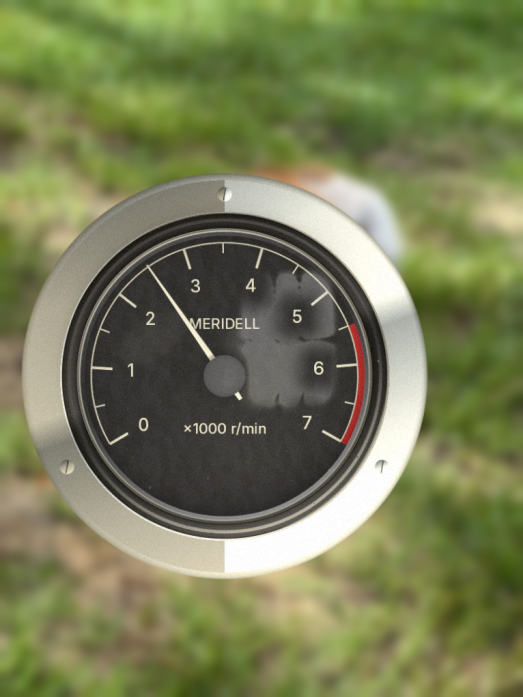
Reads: 2500 (rpm)
